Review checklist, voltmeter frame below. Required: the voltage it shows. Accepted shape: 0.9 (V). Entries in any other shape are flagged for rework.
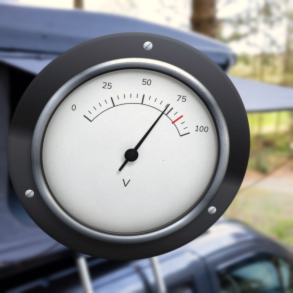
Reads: 70 (V)
